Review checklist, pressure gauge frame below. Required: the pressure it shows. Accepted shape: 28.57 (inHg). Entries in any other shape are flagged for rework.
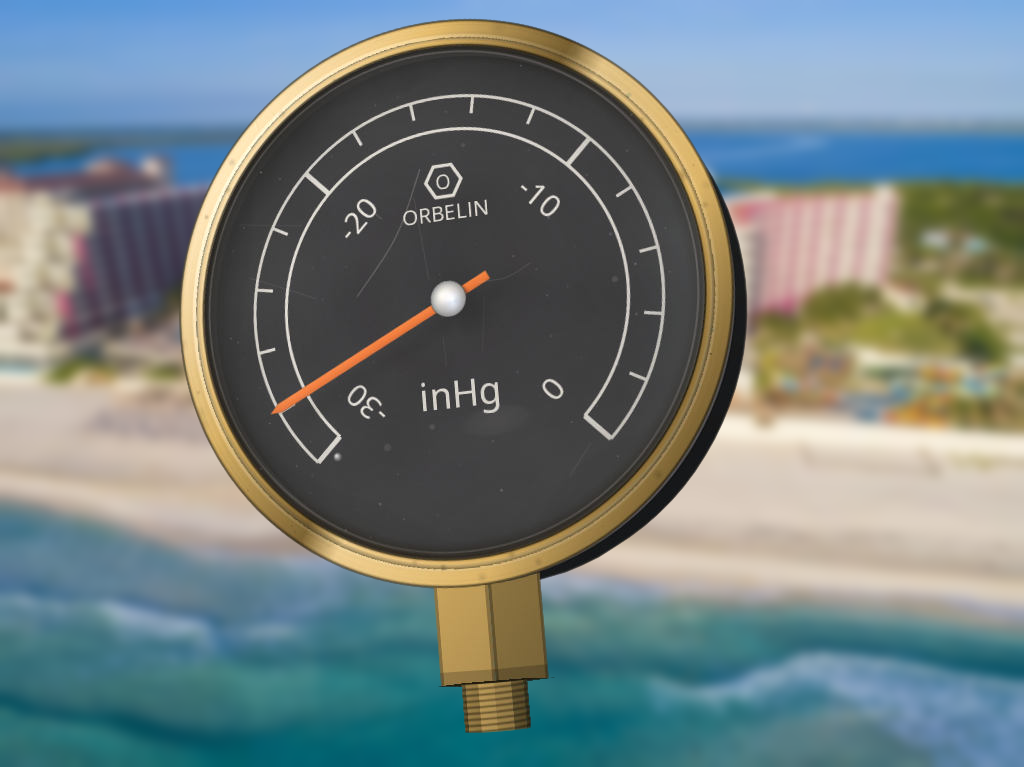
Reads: -28 (inHg)
